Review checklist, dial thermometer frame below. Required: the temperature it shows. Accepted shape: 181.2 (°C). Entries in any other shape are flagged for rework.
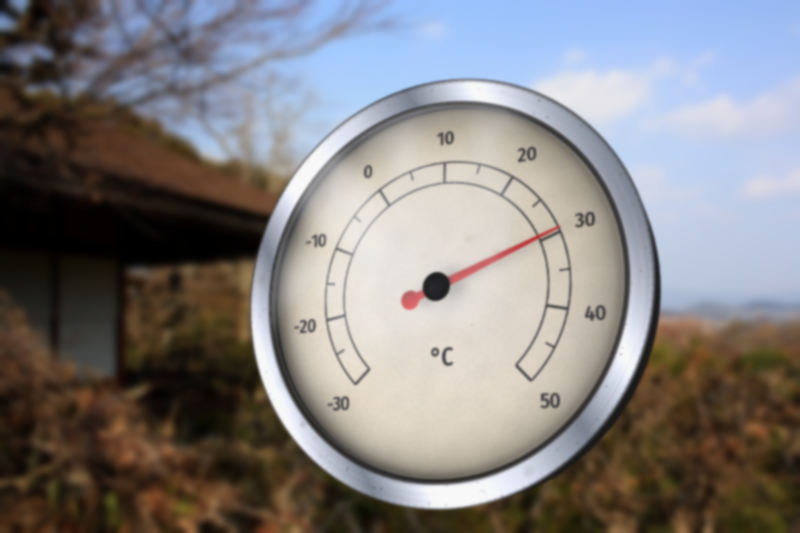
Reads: 30 (°C)
